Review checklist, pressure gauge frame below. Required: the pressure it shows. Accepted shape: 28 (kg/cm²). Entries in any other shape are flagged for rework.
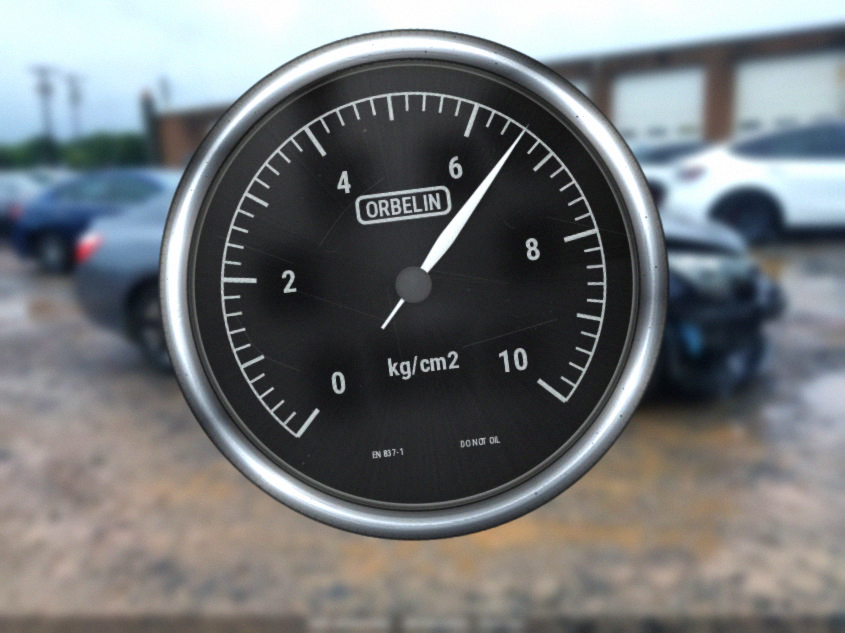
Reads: 6.6 (kg/cm²)
